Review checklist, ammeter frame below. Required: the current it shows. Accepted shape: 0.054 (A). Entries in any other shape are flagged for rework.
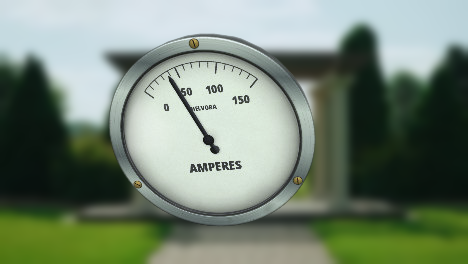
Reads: 40 (A)
